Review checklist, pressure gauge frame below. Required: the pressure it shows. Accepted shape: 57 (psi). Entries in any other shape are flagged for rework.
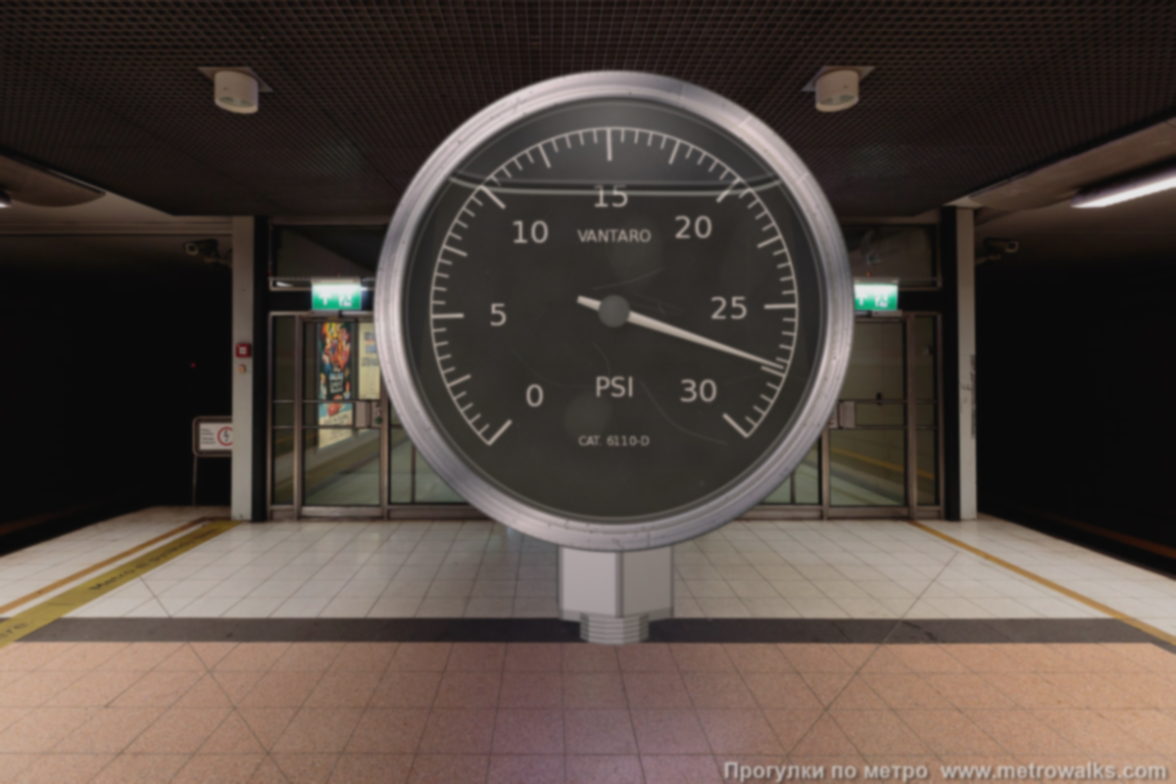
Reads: 27.25 (psi)
